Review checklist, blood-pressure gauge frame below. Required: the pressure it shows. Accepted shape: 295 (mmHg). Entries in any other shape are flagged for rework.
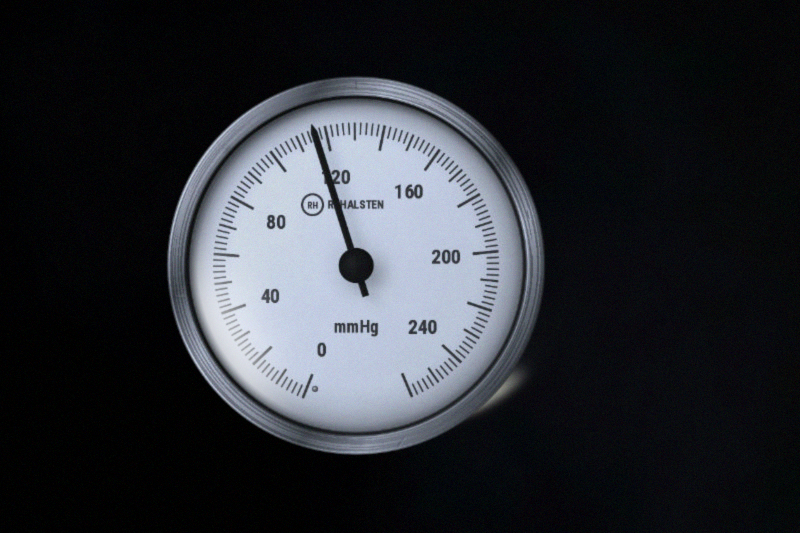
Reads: 116 (mmHg)
